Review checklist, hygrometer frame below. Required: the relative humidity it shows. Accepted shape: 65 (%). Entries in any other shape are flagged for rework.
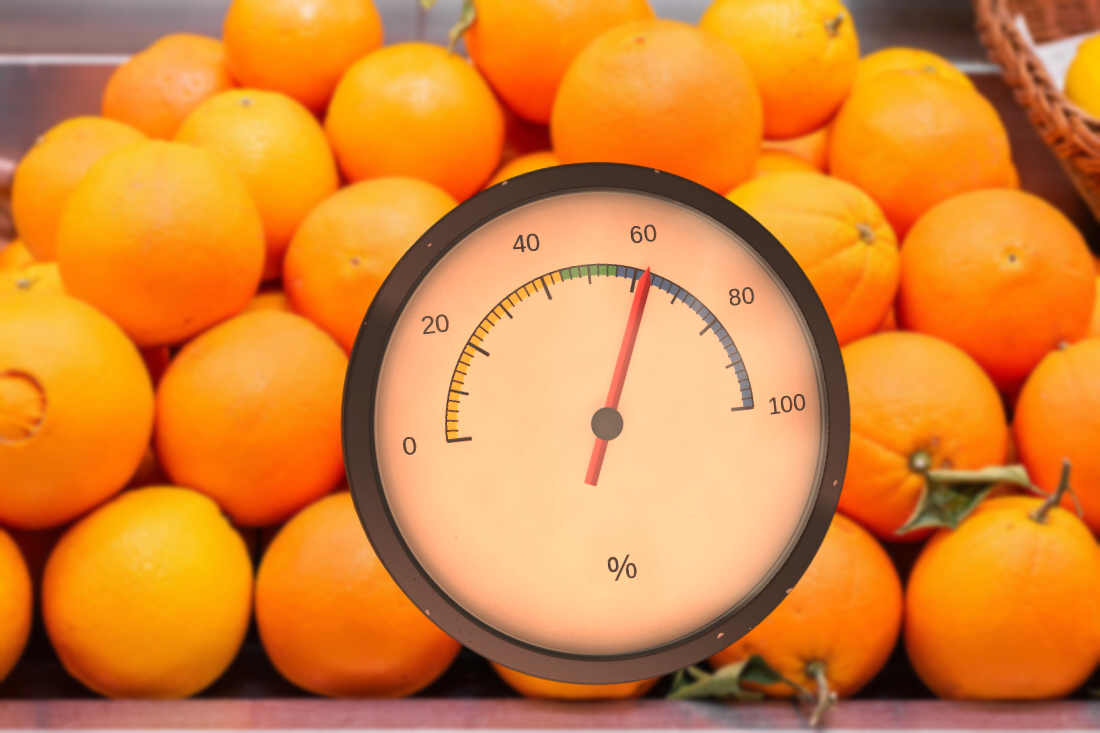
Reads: 62 (%)
